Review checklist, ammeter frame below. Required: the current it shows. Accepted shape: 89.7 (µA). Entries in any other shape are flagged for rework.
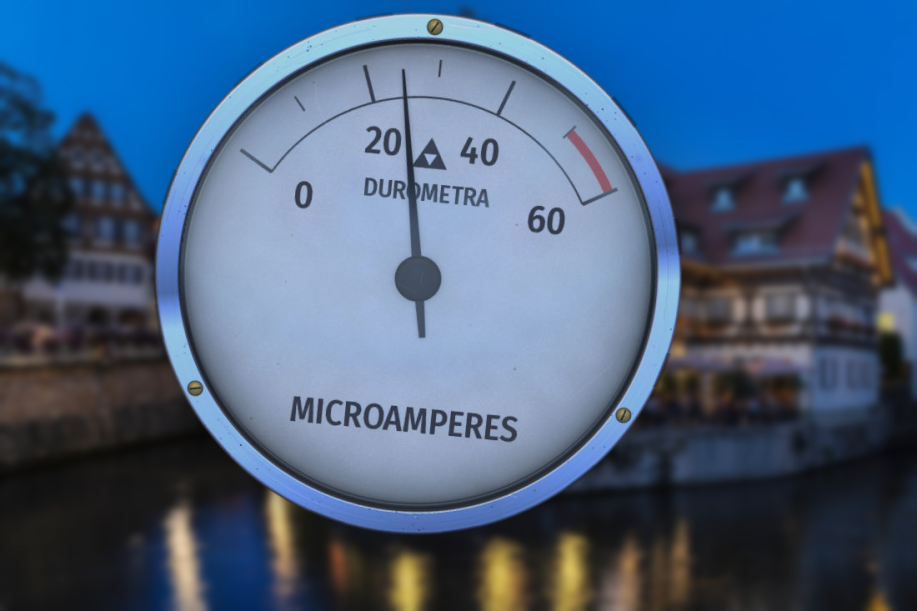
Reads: 25 (µA)
